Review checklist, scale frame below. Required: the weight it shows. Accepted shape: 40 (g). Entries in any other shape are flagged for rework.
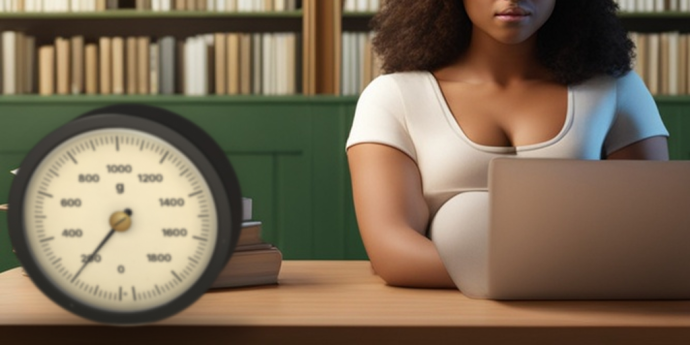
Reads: 200 (g)
